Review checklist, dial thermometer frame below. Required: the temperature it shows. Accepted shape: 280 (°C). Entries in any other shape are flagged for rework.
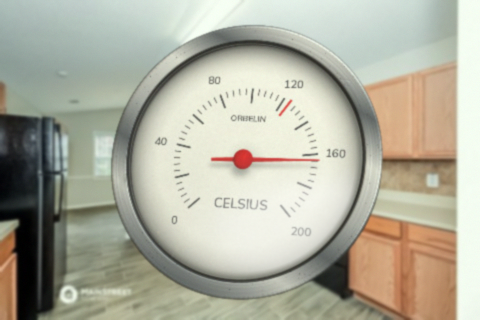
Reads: 164 (°C)
